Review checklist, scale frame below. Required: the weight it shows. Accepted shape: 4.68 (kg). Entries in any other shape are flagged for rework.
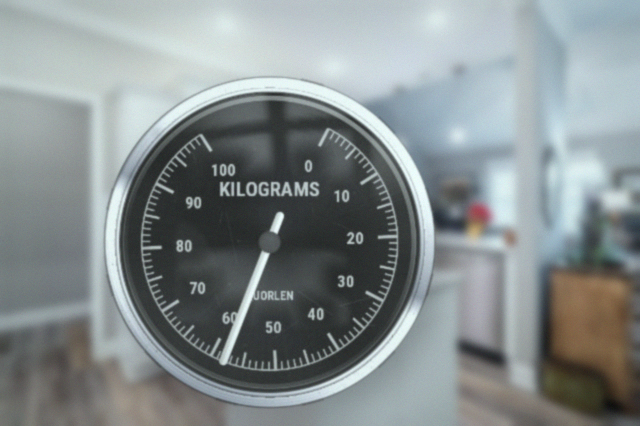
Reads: 58 (kg)
